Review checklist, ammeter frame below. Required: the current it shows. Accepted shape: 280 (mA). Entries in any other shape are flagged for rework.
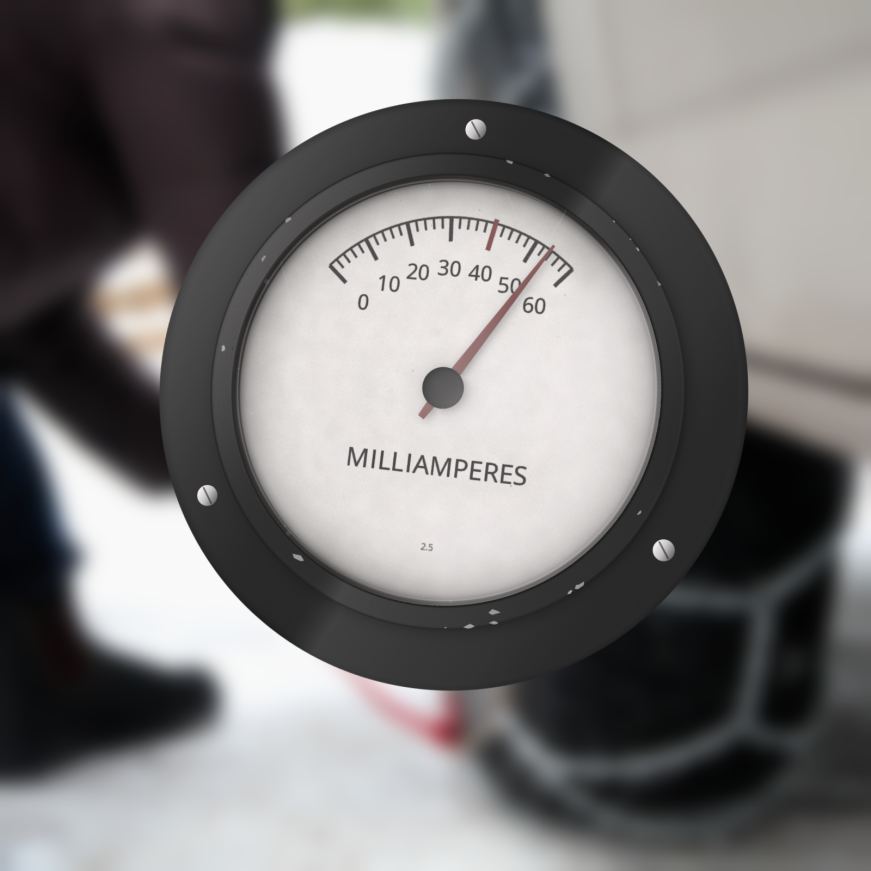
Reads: 54 (mA)
